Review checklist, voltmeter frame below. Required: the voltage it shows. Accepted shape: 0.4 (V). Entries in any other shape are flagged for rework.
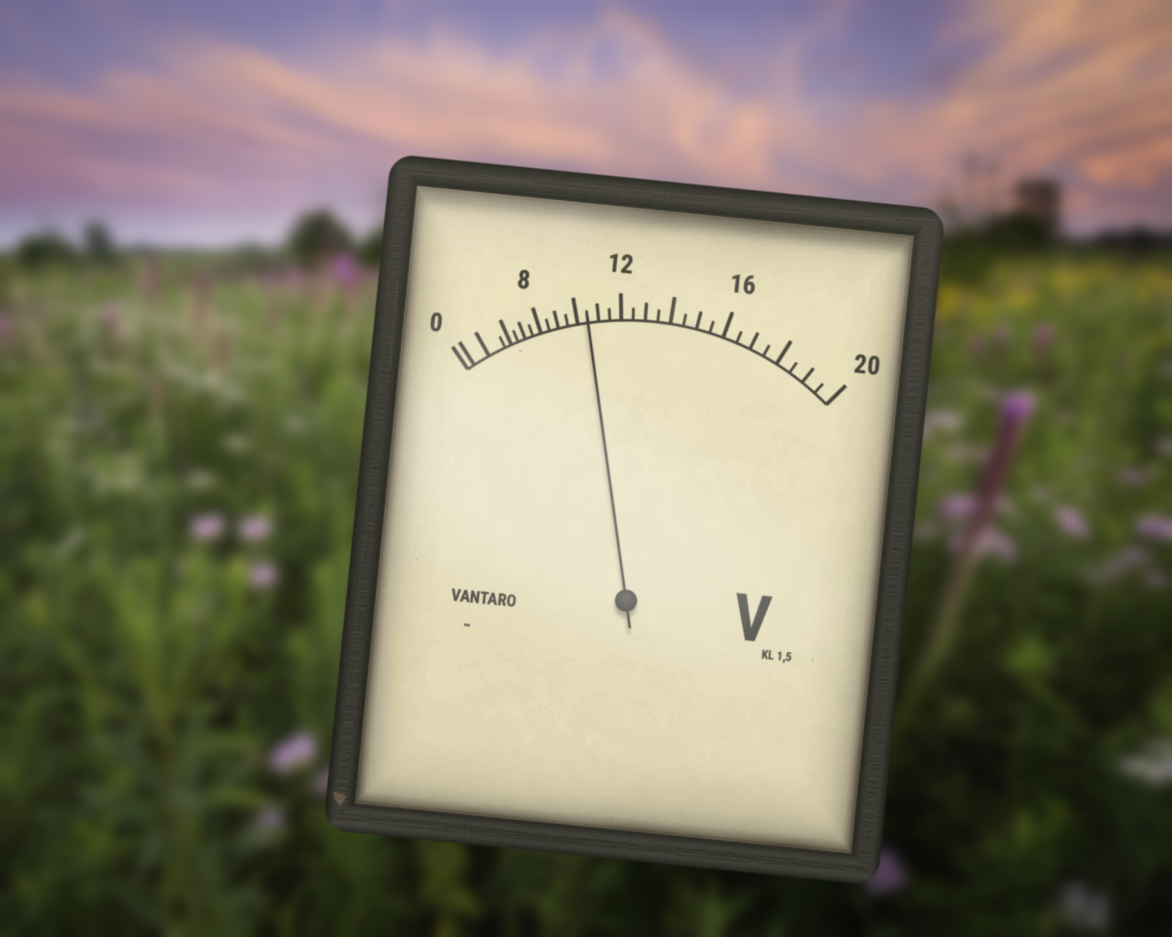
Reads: 10.5 (V)
